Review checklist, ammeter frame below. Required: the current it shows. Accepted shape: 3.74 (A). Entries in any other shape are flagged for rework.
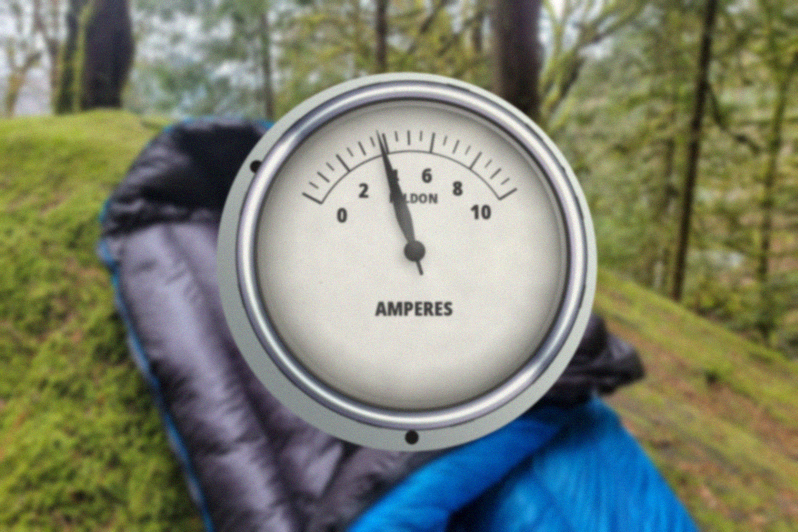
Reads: 3.75 (A)
